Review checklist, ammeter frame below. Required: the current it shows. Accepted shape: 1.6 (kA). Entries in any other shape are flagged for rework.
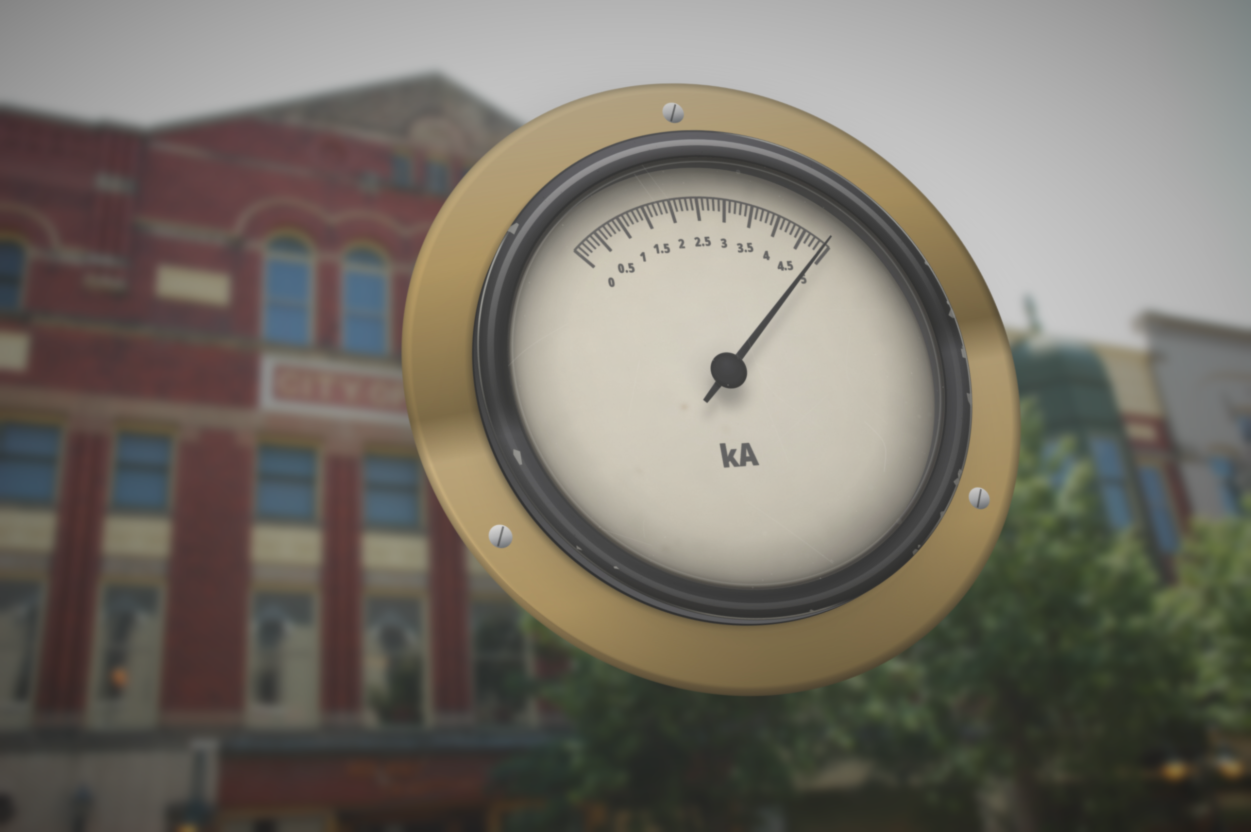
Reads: 4.9 (kA)
